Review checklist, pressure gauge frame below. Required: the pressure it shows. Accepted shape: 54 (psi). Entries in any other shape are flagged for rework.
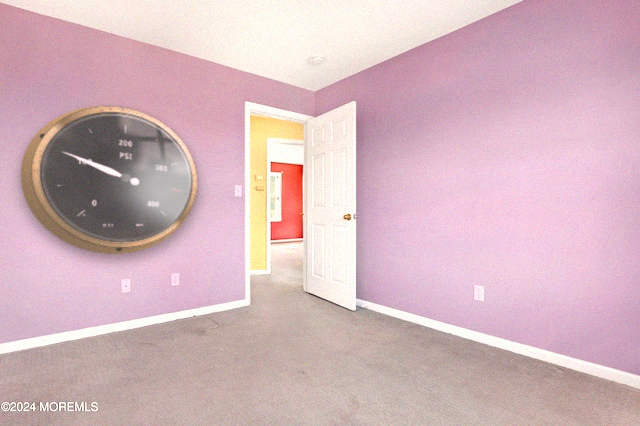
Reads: 100 (psi)
